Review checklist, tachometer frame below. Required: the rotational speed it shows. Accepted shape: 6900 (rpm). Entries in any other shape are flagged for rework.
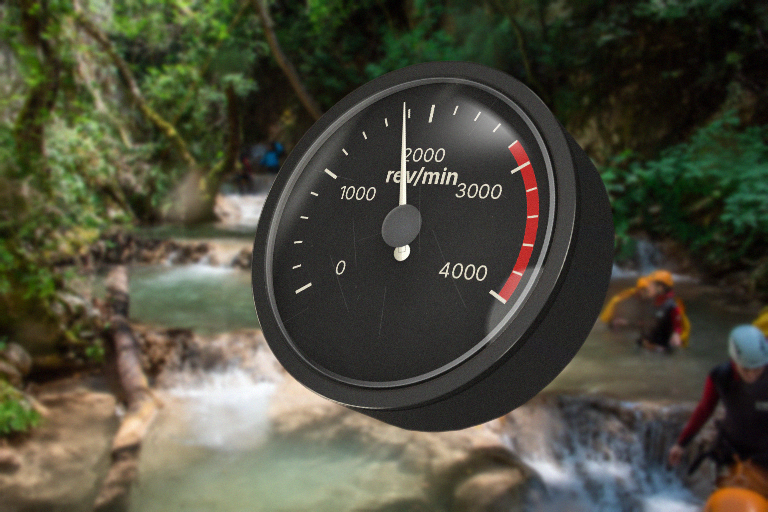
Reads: 1800 (rpm)
